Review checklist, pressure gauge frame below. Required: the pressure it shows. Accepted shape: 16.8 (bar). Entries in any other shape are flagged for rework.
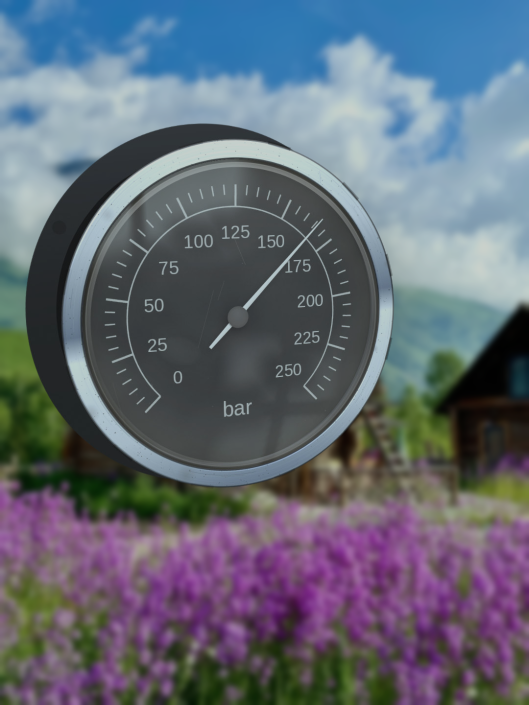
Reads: 165 (bar)
